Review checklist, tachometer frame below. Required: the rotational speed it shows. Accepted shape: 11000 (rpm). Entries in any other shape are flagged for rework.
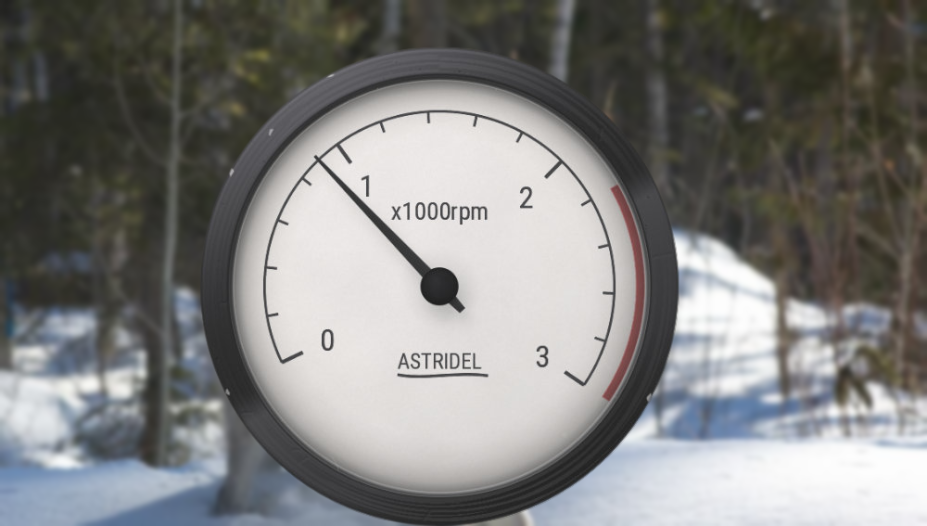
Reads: 900 (rpm)
